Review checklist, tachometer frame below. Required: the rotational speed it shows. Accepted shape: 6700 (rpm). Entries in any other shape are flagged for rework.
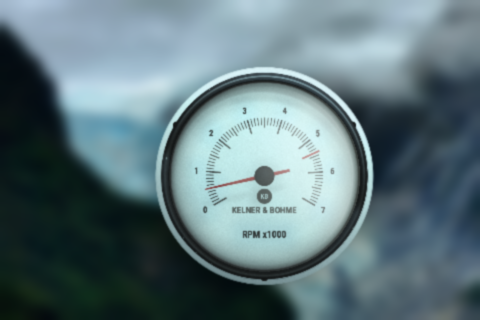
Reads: 500 (rpm)
